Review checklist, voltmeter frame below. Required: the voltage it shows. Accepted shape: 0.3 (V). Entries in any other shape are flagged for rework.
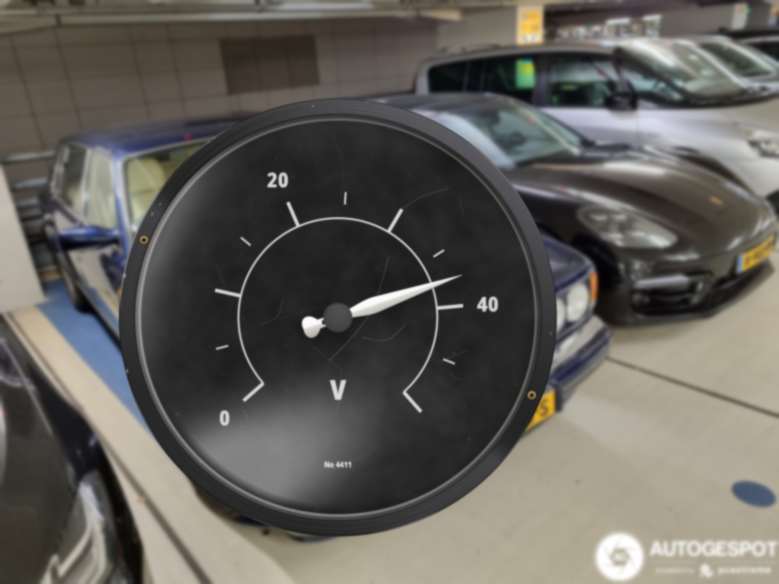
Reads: 37.5 (V)
